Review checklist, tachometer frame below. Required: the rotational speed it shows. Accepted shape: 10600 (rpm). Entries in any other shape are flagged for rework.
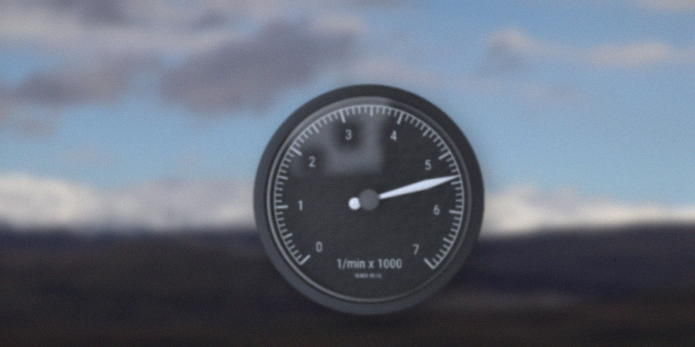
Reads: 5400 (rpm)
